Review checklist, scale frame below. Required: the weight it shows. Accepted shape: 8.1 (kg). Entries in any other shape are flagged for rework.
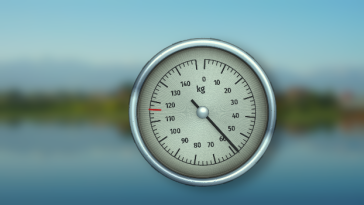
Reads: 58 (kg)
